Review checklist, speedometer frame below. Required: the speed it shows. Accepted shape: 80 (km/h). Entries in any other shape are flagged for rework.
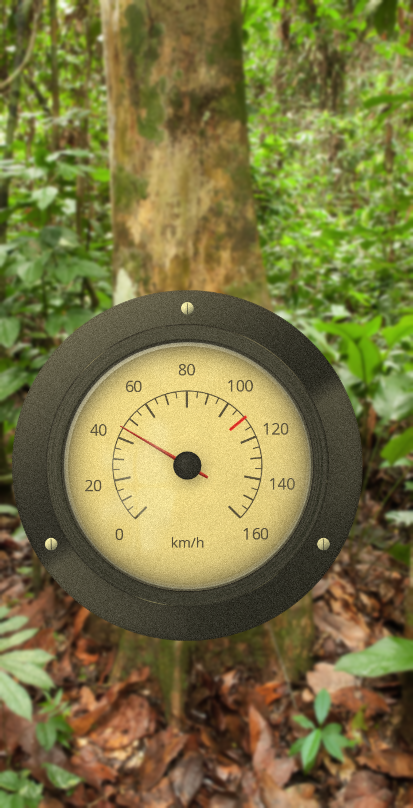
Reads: 45 (km/h)
